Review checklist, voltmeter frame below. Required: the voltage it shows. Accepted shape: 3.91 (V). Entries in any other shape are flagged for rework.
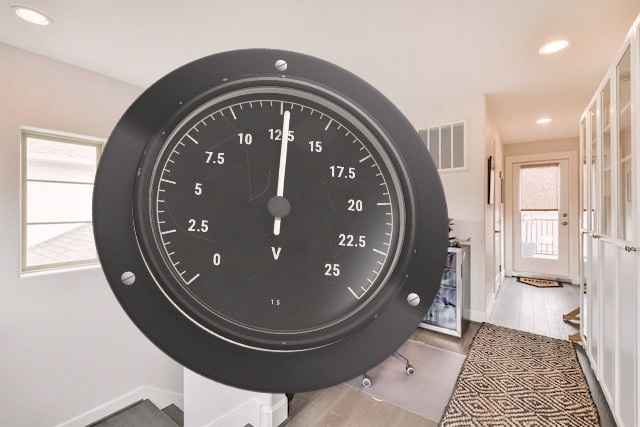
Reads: 12.75 (V)
